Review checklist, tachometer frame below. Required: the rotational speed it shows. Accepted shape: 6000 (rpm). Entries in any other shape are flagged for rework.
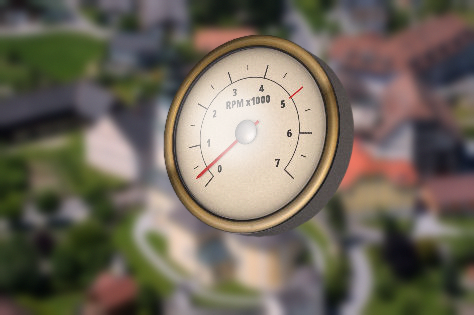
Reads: 250 (rpm)
